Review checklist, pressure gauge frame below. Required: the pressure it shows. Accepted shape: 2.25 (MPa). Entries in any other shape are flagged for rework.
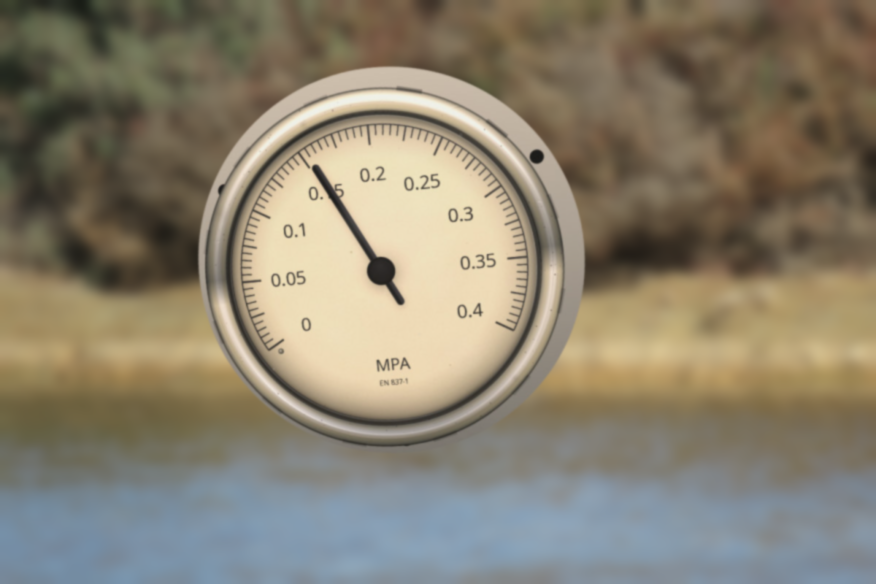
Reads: 0.155 (MPa)
